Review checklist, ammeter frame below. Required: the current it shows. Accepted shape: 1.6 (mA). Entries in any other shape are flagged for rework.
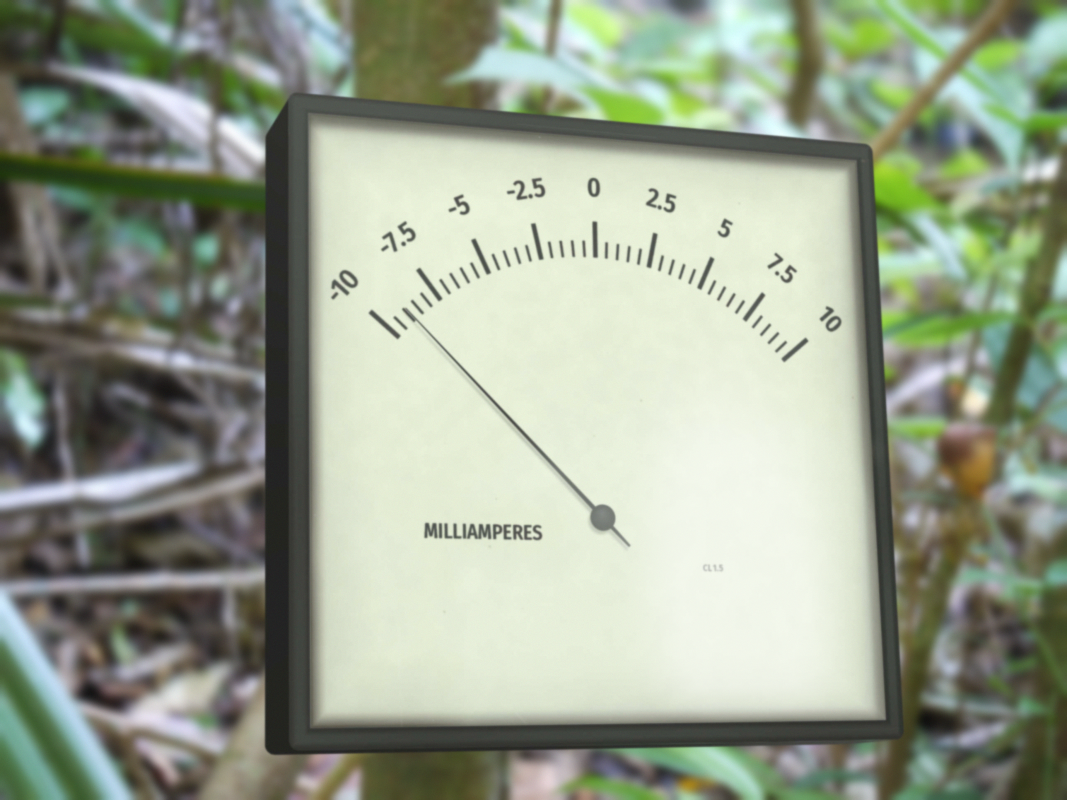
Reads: -9 (mA)
